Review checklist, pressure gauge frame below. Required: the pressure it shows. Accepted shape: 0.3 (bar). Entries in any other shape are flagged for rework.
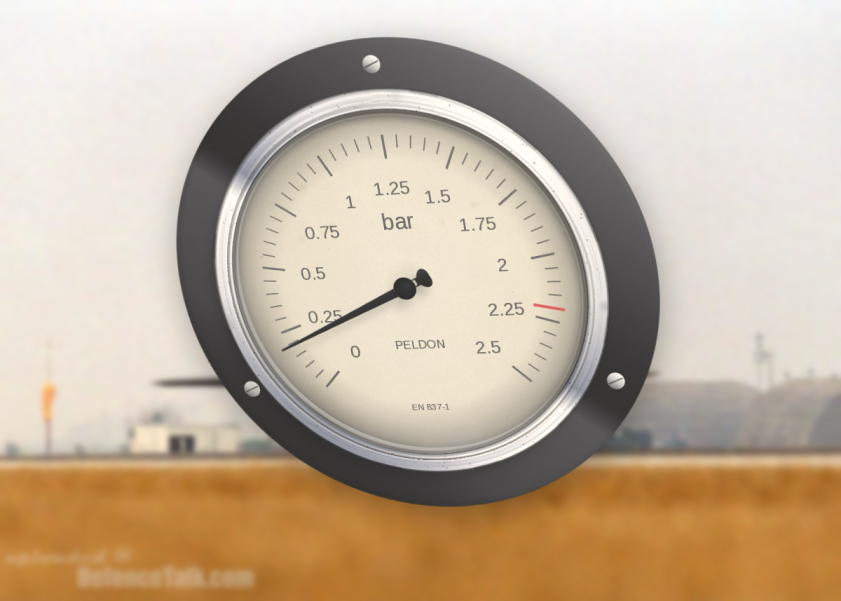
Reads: 0.2 (bar)
